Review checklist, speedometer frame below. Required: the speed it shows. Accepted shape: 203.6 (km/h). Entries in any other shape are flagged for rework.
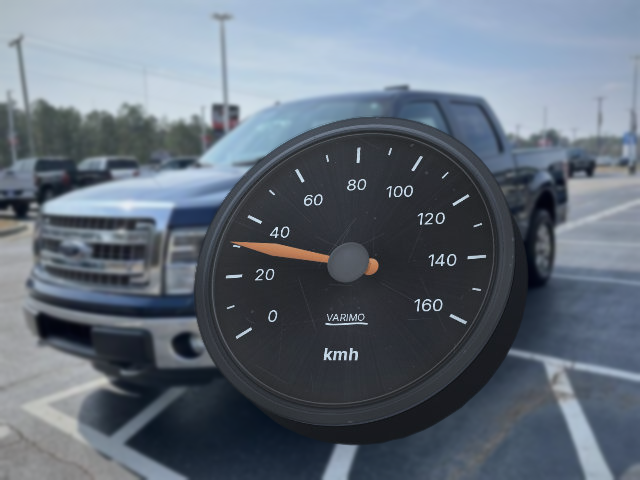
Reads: 30 (km/h)
